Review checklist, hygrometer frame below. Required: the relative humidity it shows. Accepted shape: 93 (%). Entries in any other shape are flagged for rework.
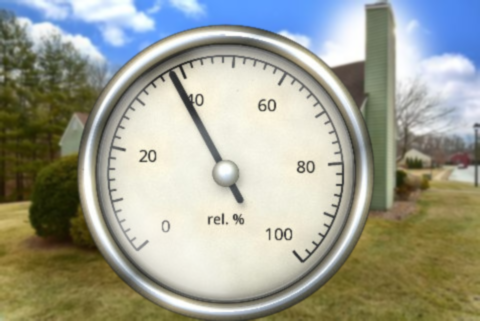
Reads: 38 (%)
